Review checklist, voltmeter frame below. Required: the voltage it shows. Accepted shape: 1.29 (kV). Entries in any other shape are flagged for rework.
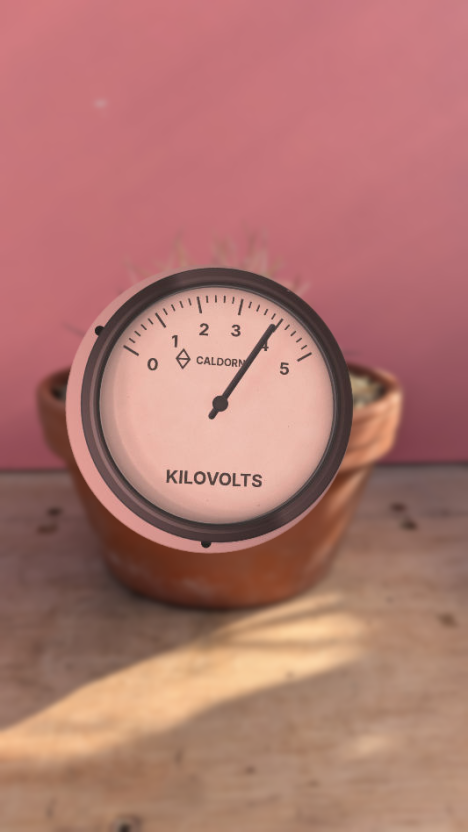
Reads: 3.9 (kV)
